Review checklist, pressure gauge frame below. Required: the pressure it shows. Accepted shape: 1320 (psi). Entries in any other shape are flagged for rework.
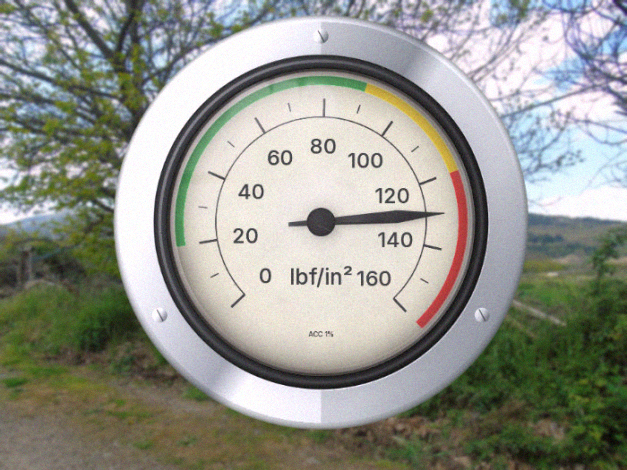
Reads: 130 (psi)
